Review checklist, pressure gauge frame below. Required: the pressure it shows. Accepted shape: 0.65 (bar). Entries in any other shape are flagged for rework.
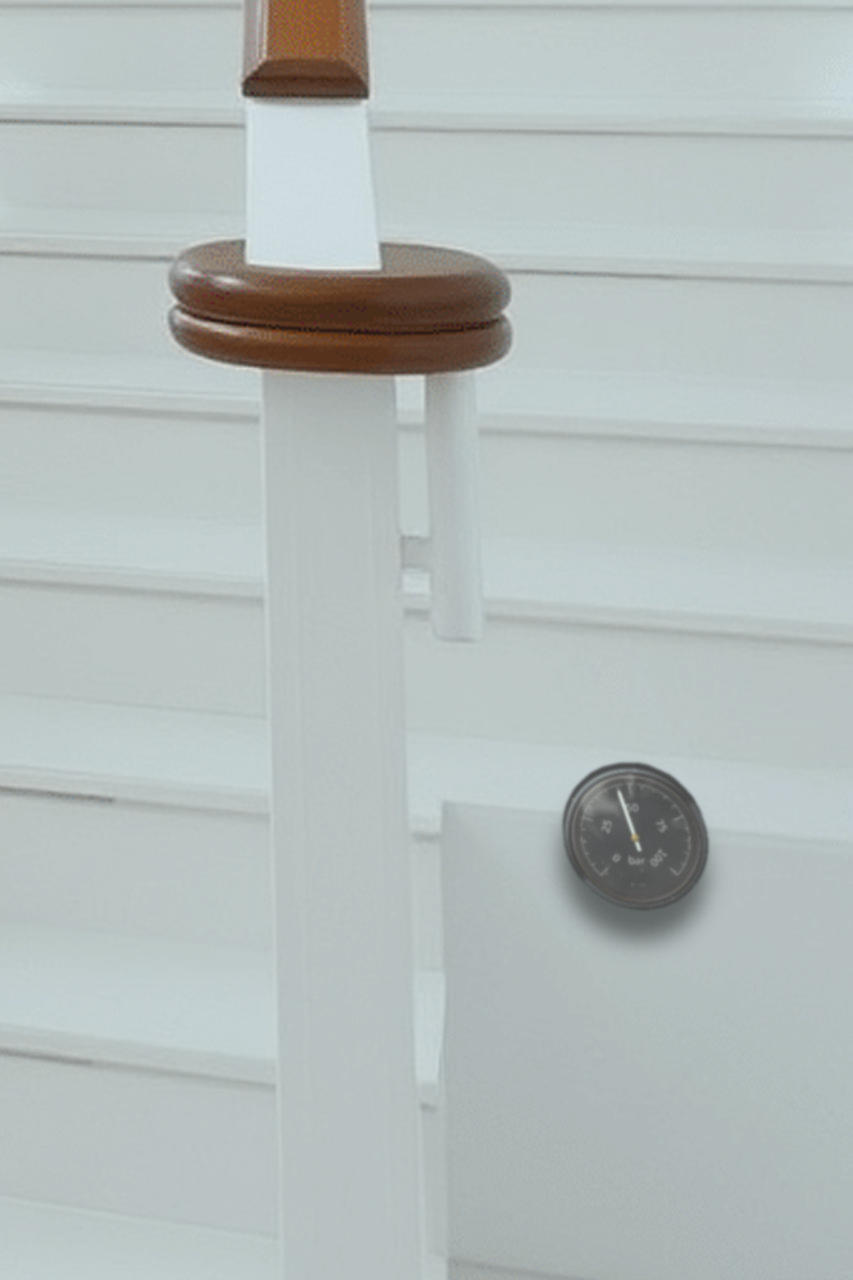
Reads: 45 (bar)
